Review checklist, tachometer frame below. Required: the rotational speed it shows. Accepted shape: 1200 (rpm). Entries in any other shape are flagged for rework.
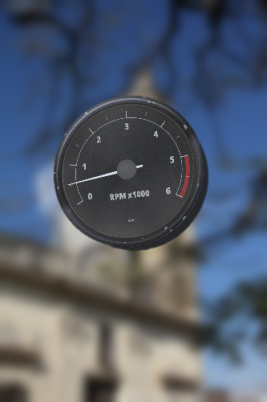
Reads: 500 (rpm)
